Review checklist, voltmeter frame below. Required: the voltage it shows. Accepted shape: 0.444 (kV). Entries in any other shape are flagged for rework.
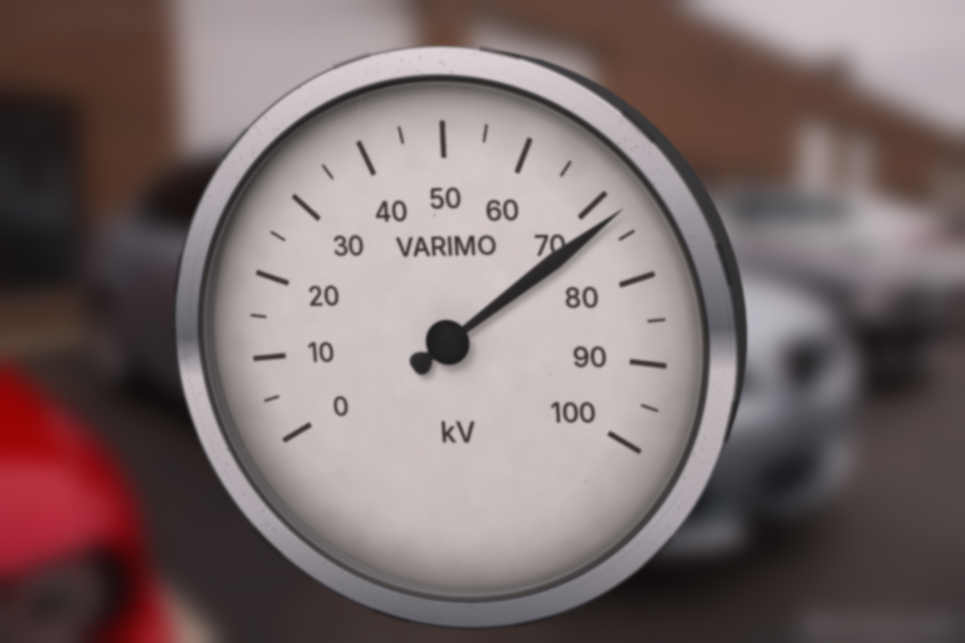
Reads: 72.5 (kV)
